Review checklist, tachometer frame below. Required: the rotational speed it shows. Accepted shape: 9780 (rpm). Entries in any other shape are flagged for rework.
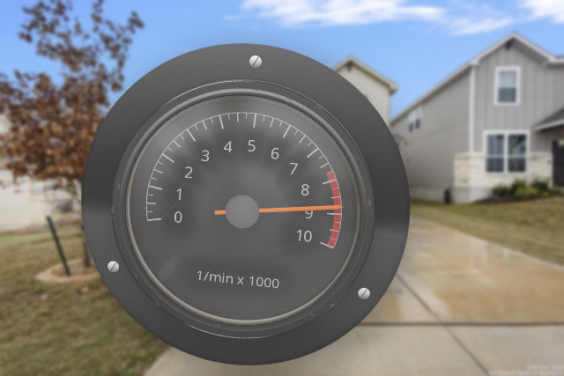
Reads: 8750 (rpm)
